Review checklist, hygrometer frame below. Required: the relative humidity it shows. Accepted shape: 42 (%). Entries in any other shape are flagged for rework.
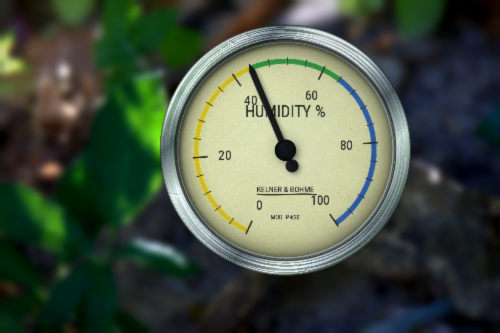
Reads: 44 (%)
